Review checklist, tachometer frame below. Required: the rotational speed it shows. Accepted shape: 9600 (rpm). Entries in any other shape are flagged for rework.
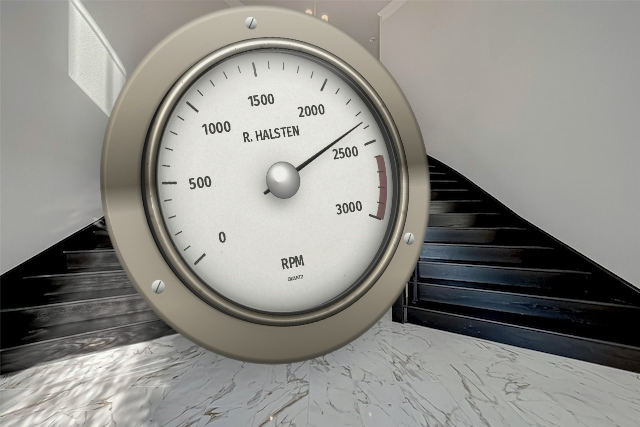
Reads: 2350 (rpm)
